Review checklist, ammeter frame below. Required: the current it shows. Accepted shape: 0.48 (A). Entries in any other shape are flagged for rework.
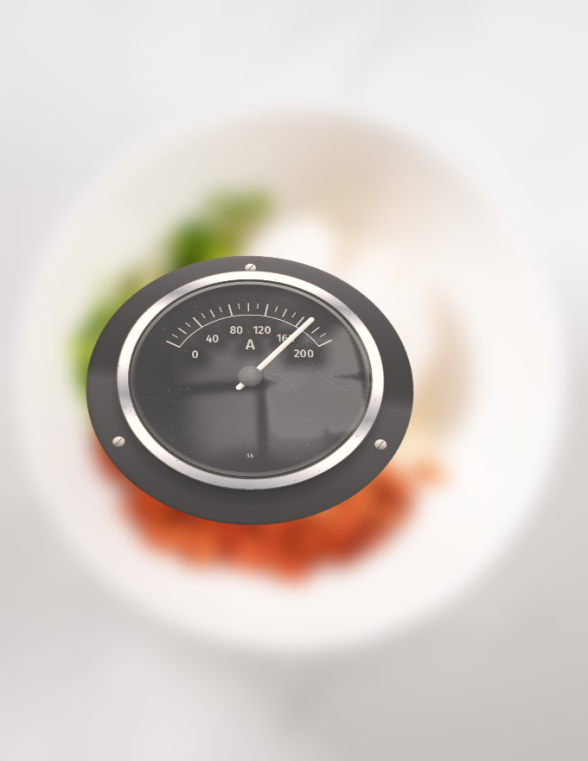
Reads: 170 (A)
